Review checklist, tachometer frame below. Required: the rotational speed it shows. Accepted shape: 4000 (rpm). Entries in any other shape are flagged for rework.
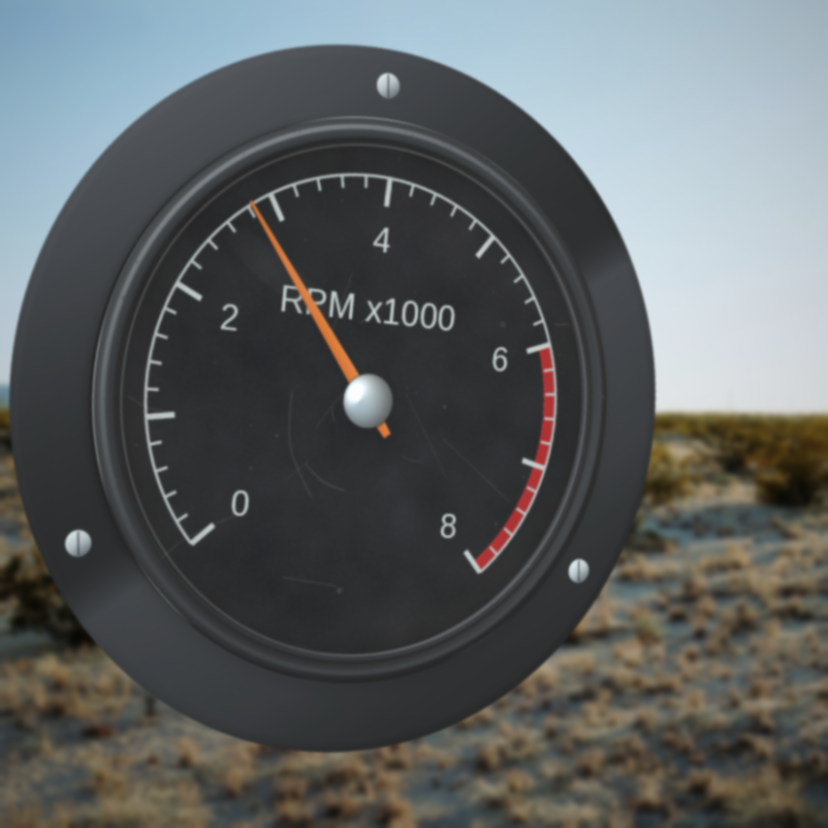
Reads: 2800 (rpm)
